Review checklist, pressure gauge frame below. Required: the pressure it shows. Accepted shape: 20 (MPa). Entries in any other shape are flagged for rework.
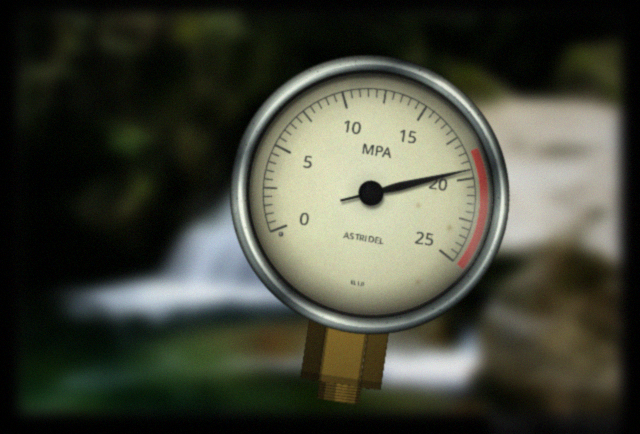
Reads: 19.5 (MPa)
